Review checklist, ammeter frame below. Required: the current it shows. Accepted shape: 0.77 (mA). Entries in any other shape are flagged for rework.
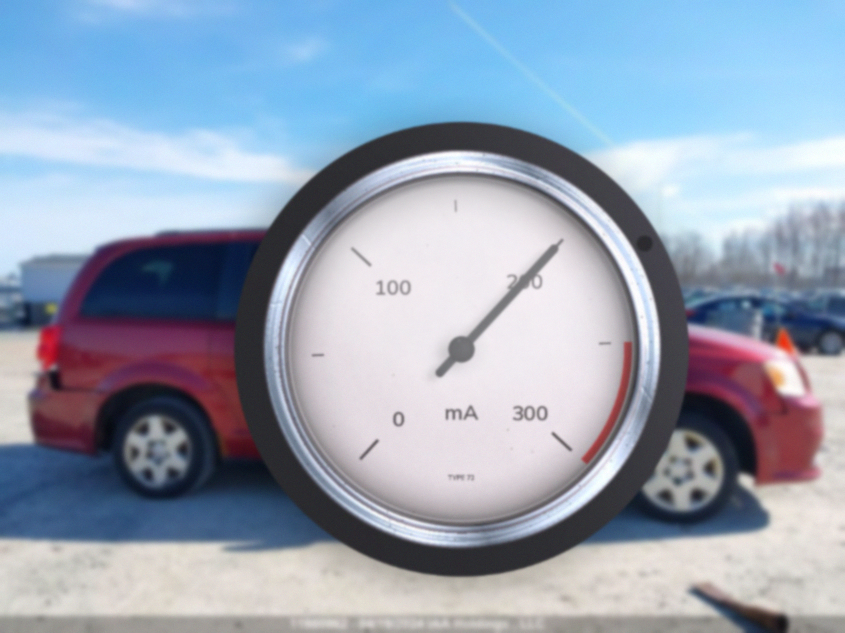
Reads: 200 (mA)
